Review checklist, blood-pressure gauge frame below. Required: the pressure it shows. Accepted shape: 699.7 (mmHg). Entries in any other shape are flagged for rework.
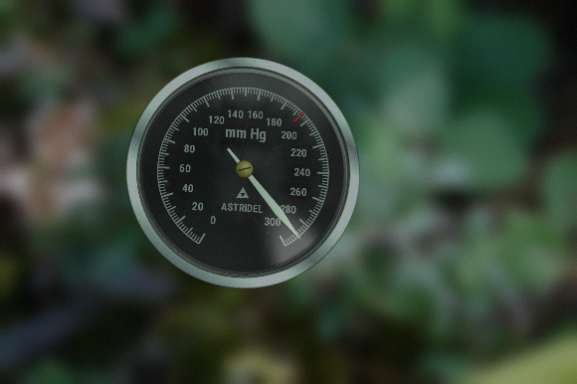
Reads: 290 (mmHg)
